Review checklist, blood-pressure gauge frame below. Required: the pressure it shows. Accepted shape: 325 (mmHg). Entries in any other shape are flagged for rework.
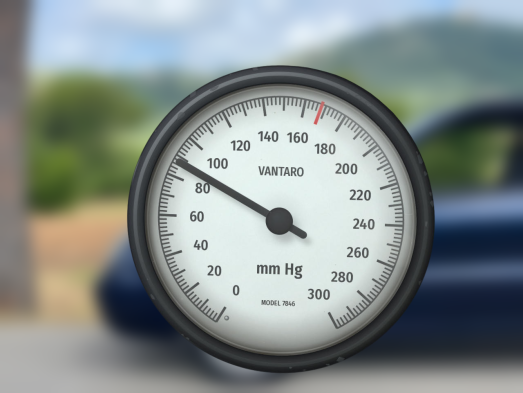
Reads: 88 (mmHg)
